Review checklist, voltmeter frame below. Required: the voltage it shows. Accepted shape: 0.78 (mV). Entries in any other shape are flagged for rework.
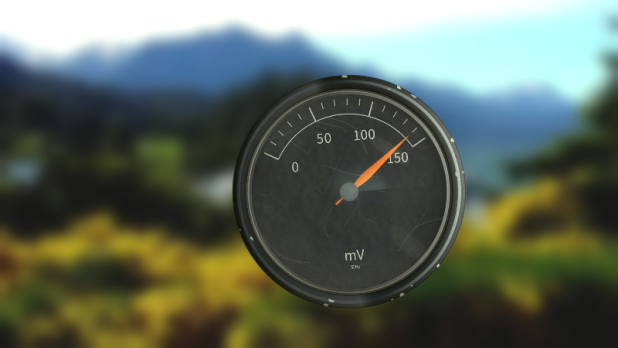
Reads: 140 (mV)
